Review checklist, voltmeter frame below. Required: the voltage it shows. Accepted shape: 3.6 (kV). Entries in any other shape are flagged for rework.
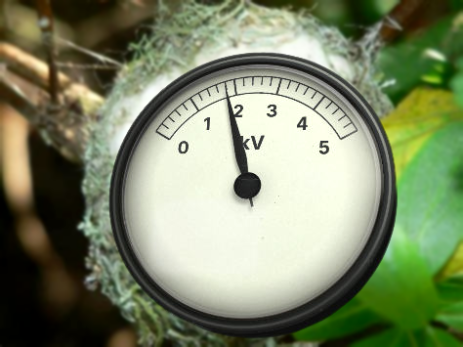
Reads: 1.8 (kV)
